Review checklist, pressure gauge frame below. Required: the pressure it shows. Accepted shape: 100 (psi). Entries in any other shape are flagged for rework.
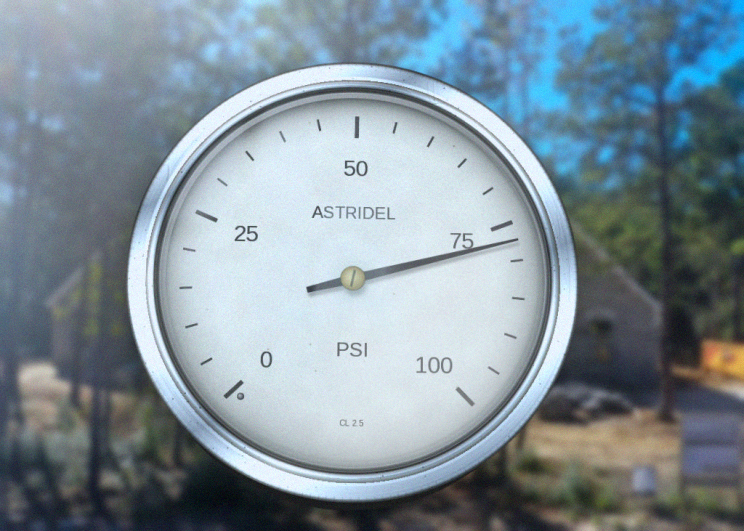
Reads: 77.5 (psi)
